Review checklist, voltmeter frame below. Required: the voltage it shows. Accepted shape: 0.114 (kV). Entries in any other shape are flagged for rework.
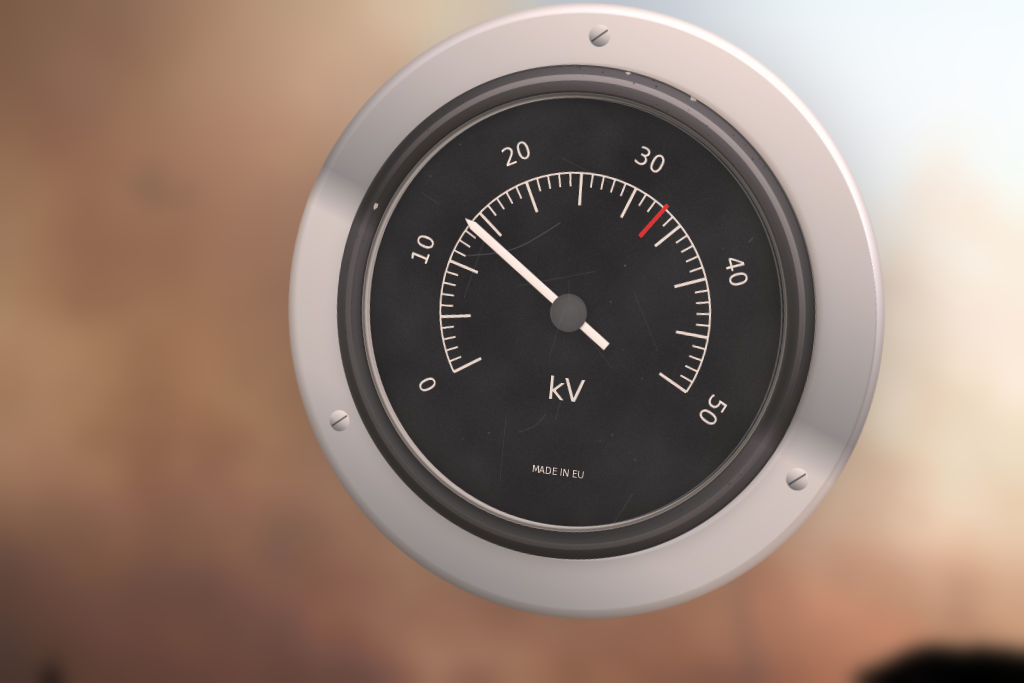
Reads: 14 (kV)
